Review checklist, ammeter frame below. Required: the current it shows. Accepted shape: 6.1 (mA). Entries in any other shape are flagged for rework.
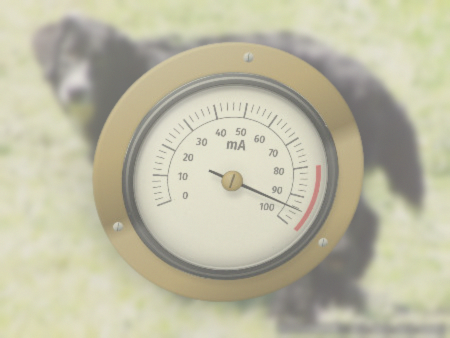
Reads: 94 (mA)
